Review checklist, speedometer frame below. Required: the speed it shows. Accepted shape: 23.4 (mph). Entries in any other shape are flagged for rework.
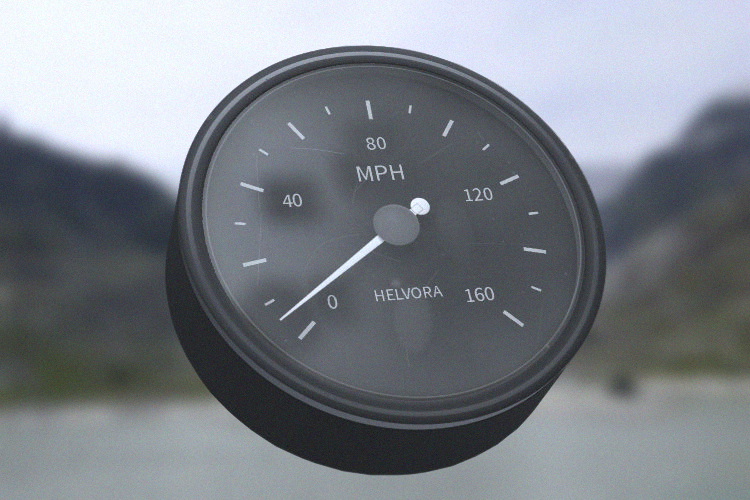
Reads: 5 (mph)
